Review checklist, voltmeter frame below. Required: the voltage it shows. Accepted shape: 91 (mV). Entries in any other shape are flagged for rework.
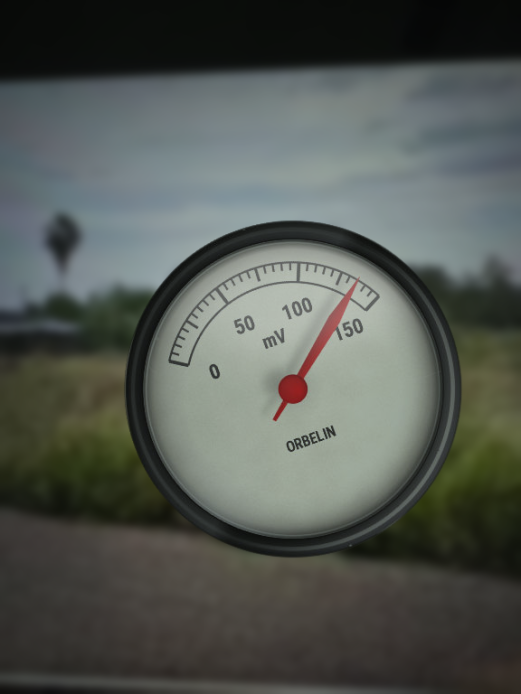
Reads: 135 (mV)
